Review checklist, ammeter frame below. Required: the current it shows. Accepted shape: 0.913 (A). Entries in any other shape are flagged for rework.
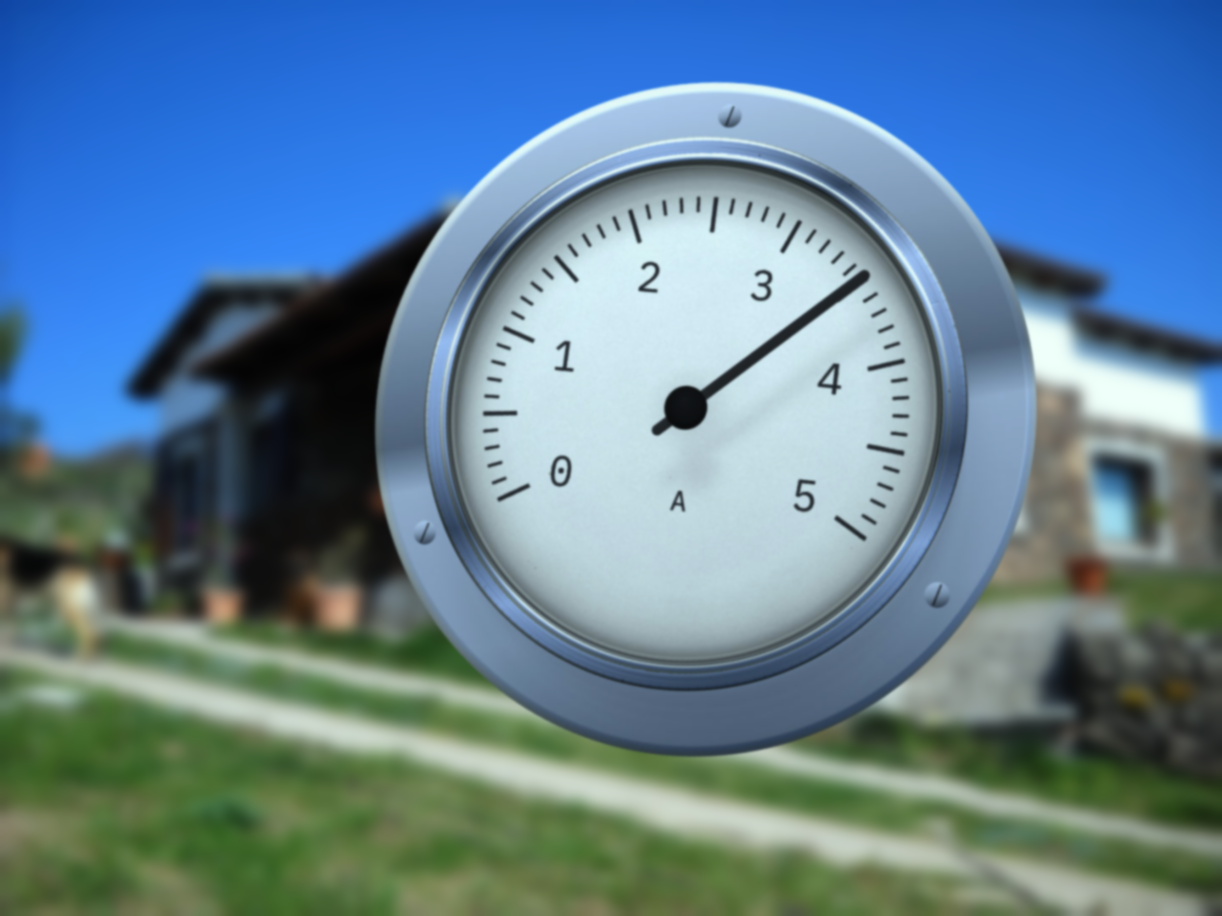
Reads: 3.5 (A)
